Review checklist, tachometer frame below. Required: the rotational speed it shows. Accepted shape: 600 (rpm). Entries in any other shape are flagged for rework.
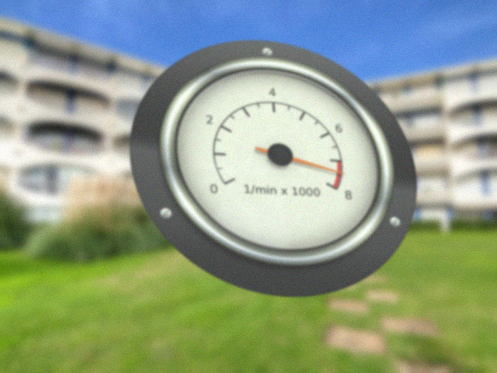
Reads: 7500 (rpm)
